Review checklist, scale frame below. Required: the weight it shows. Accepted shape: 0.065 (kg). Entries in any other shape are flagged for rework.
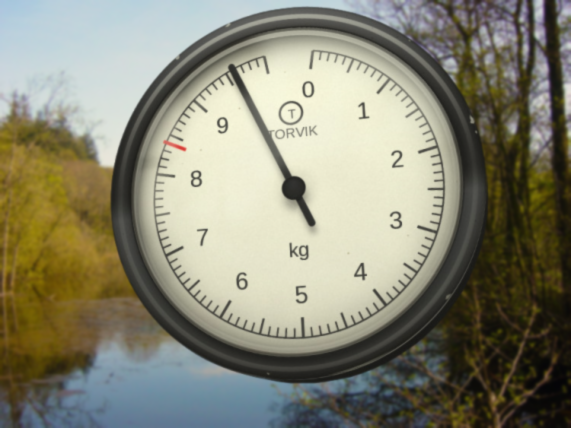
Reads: 9.6 (kg)
